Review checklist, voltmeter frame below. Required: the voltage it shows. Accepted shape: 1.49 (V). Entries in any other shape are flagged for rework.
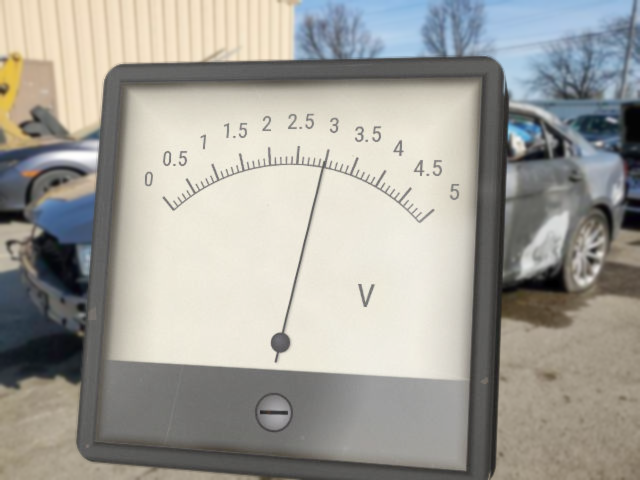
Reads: 3 (V)
